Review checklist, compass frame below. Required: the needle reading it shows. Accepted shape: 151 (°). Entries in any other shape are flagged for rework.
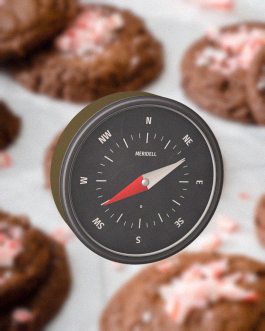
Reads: 240 (°)
